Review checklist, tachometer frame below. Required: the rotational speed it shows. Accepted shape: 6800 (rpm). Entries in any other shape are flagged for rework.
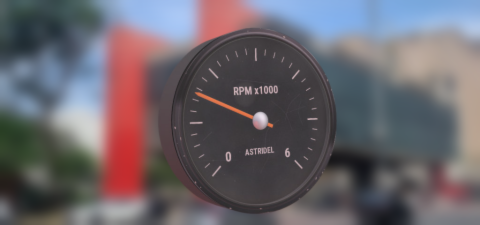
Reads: 1500 (rpm)
